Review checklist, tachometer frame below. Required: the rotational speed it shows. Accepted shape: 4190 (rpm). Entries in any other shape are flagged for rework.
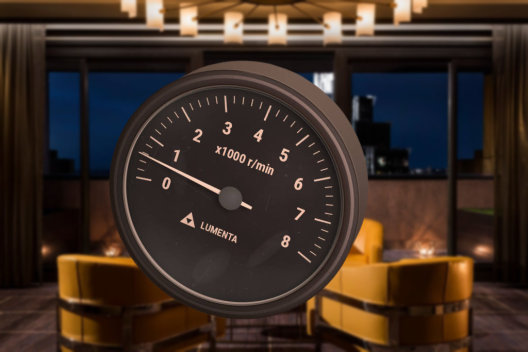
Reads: 600 (rpm)
